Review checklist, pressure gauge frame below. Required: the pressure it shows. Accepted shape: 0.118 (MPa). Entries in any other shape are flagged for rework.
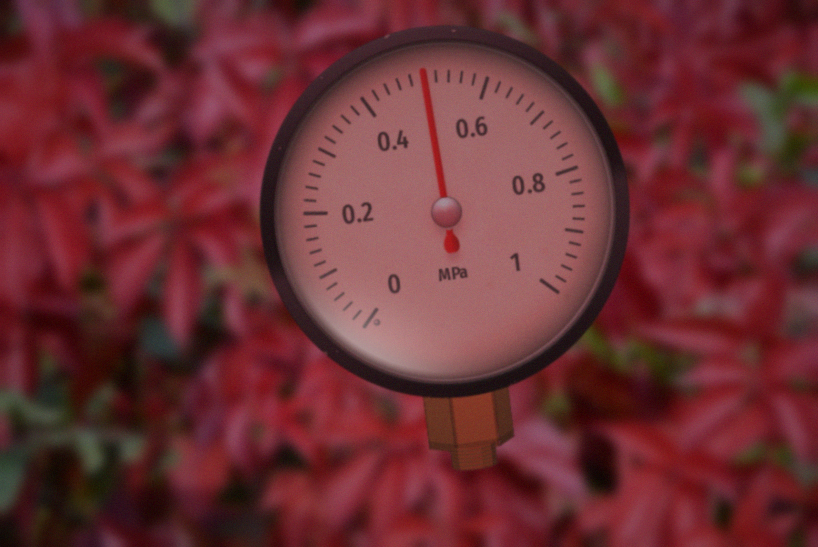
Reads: 0.5 (MPa)
